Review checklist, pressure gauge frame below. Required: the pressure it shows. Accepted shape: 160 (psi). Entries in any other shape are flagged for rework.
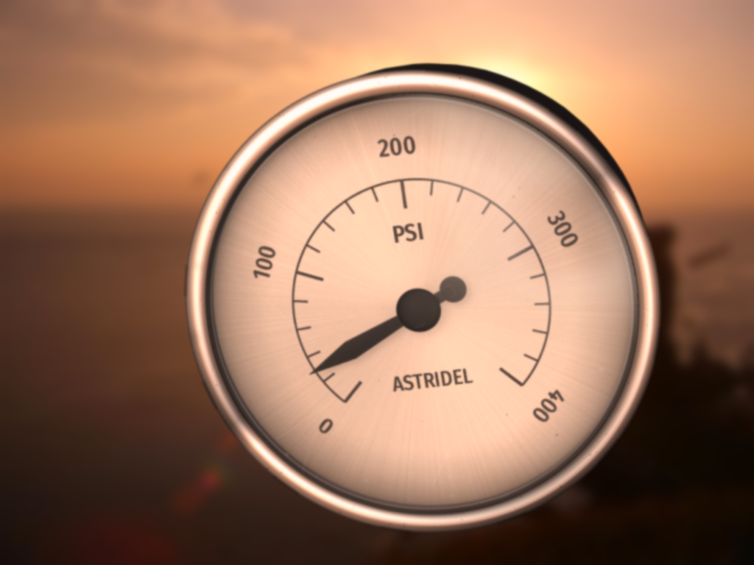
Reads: 30 (psi)
